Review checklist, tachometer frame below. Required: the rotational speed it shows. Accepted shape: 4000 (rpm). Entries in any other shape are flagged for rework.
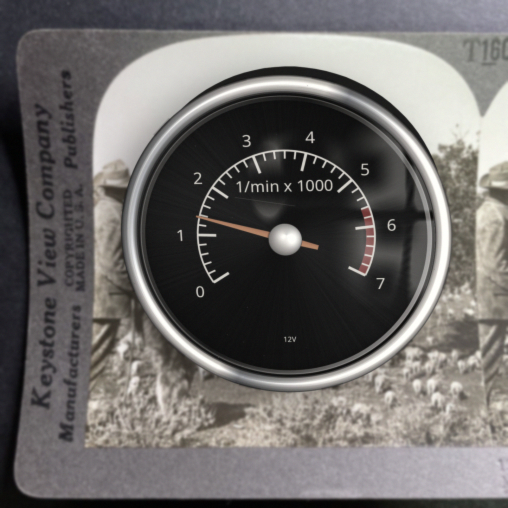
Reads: 1400 (rpm)
